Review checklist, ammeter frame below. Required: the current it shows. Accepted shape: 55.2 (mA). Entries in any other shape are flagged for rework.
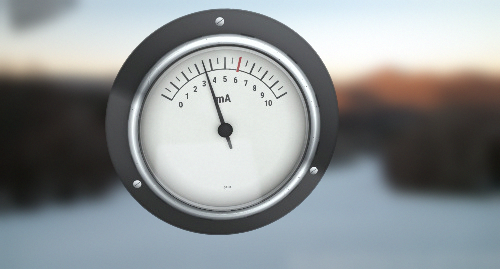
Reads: 3.5 (mA)
